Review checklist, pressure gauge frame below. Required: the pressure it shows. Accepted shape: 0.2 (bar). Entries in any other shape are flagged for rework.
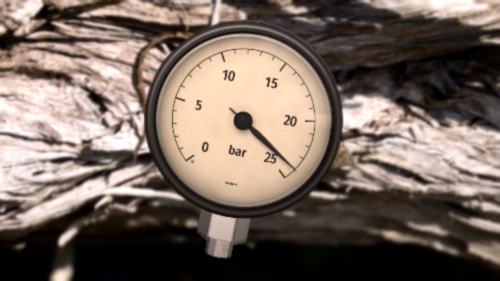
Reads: 24 (bar)
